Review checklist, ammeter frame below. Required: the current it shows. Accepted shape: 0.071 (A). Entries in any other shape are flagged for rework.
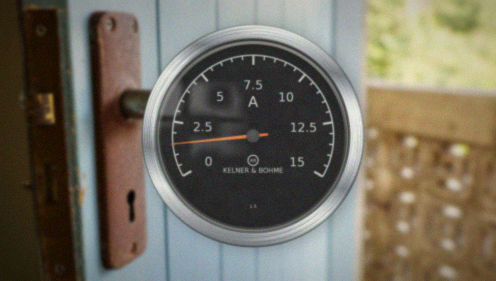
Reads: 1.5 (A)
